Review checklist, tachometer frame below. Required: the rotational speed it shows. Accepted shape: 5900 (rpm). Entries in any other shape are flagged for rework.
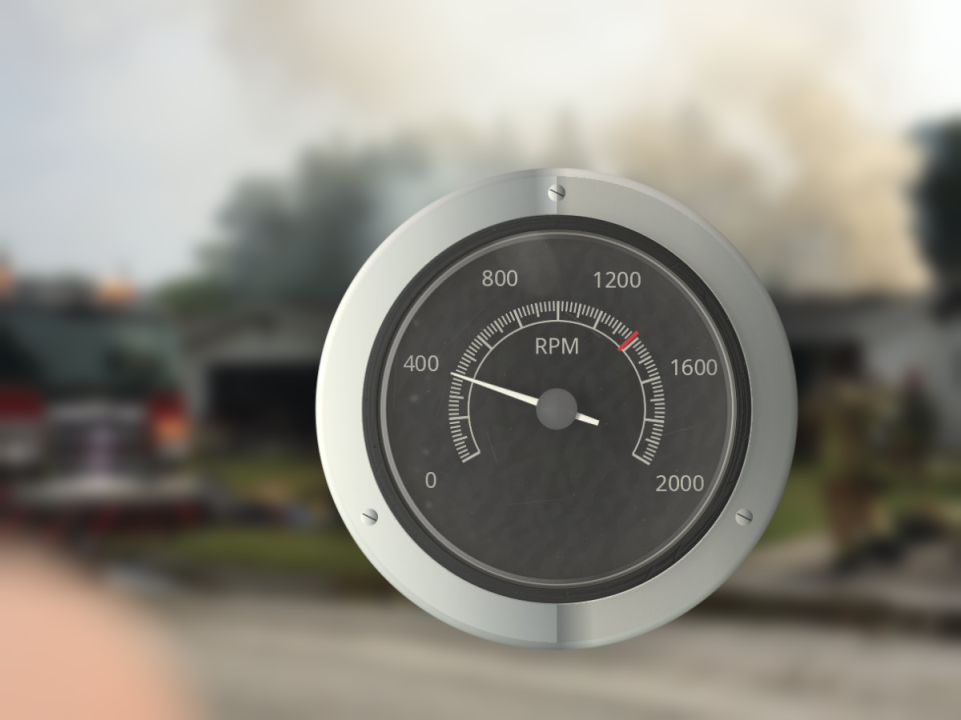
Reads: 400 (rpm)
